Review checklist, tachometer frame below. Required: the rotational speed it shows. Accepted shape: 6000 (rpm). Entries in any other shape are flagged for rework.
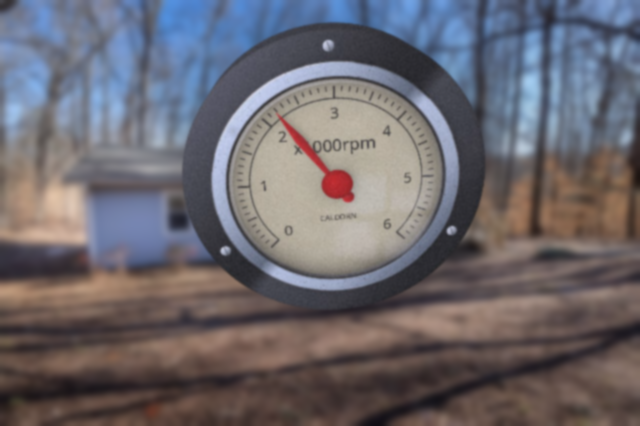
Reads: 2200 (rpm)
